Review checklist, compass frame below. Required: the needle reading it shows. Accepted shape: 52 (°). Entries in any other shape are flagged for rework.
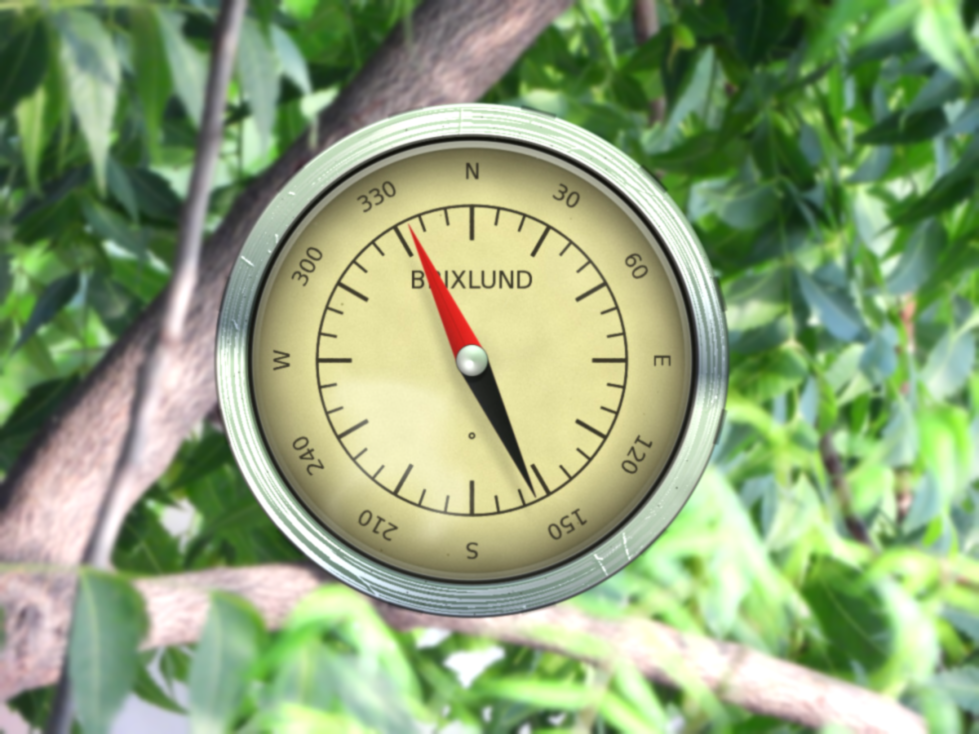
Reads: 335 (°)
